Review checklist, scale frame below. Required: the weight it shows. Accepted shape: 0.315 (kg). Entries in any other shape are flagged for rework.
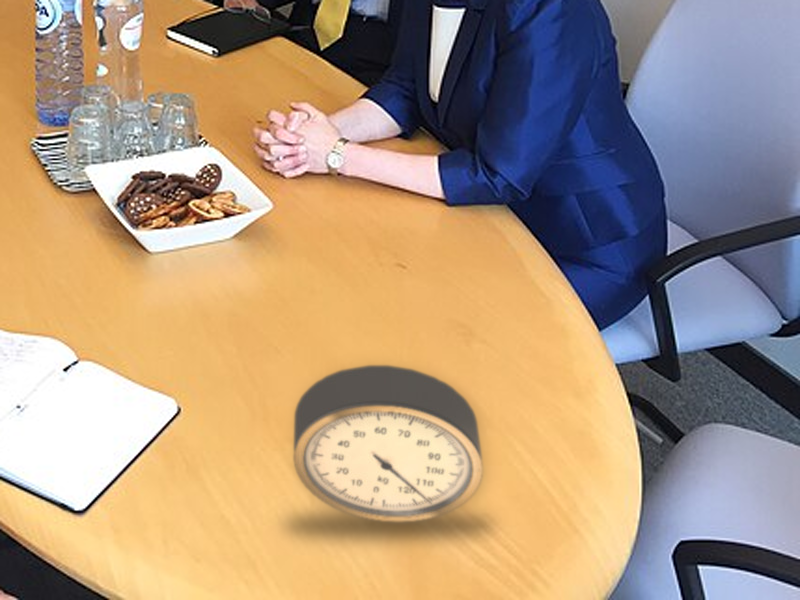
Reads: 115 (kg)
